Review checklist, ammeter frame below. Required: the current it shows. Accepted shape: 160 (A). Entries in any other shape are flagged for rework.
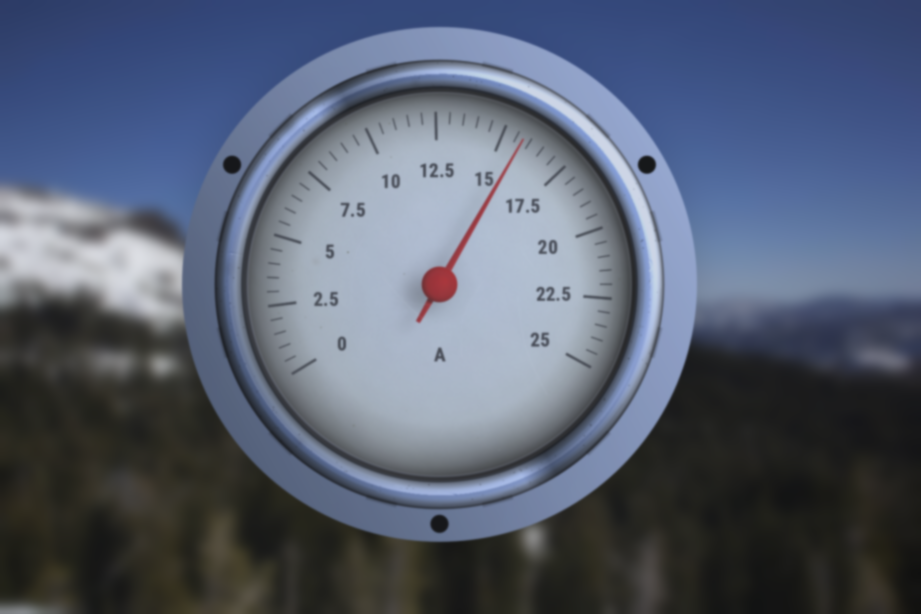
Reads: 15.75 (A)
